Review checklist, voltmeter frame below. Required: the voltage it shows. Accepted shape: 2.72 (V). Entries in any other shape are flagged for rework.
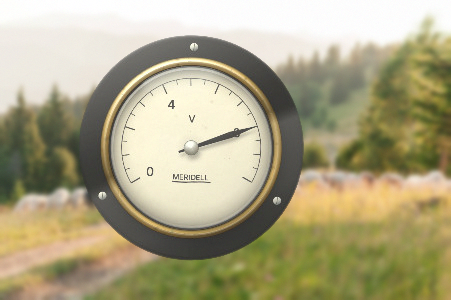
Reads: 8 (V)
